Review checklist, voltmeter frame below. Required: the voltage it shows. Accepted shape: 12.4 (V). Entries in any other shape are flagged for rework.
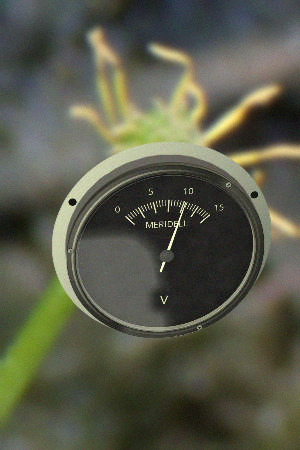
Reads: 10 (V)
